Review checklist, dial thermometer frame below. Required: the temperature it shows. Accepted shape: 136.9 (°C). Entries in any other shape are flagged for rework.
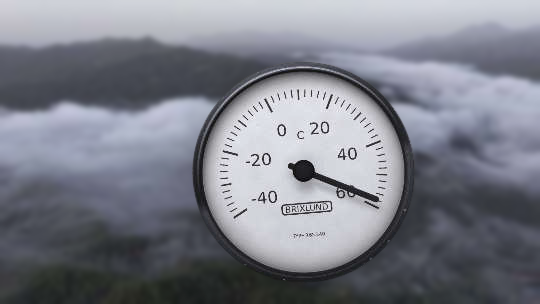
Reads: 58 (°C)
